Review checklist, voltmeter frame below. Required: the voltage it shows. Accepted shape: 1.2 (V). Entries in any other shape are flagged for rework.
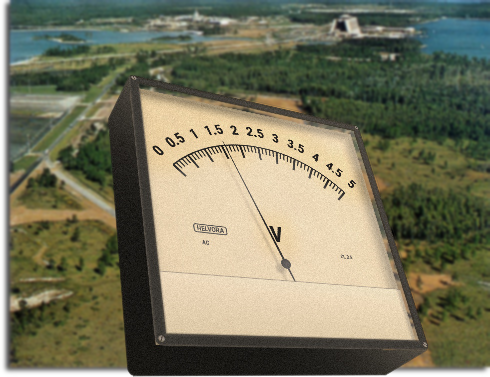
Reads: 1.5 (V)
